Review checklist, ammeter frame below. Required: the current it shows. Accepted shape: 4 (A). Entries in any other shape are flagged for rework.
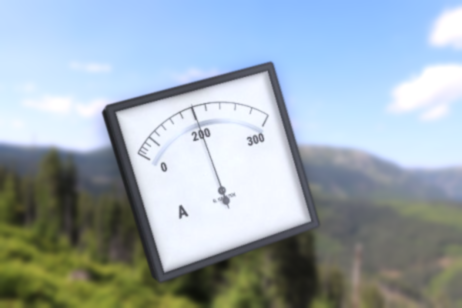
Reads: 200 (A)
